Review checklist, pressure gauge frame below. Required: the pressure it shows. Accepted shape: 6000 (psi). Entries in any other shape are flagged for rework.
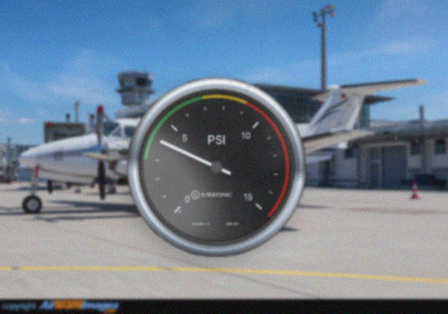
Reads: 4 (psi)
